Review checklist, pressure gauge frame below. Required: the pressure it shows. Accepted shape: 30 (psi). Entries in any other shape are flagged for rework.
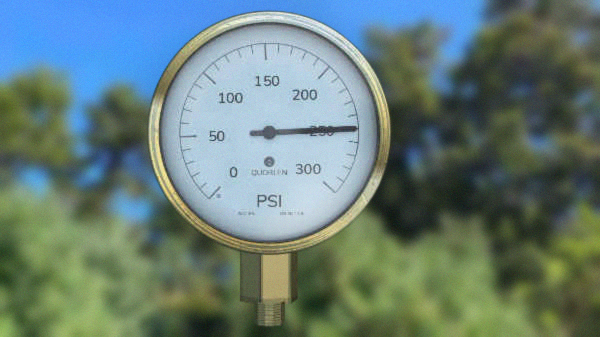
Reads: 250 (psi)
